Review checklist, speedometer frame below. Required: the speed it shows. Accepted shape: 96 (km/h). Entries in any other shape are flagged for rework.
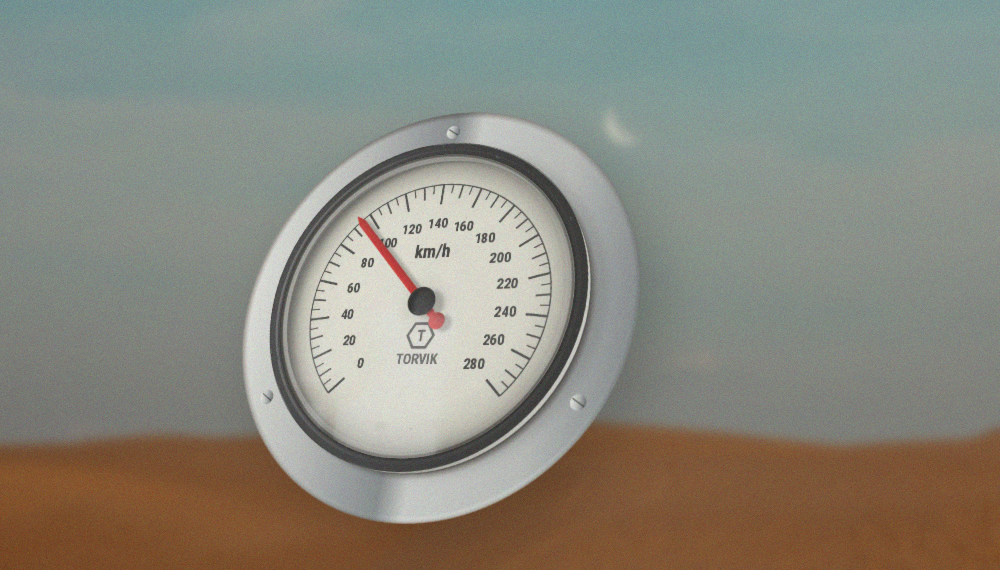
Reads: 95 (km/h)
